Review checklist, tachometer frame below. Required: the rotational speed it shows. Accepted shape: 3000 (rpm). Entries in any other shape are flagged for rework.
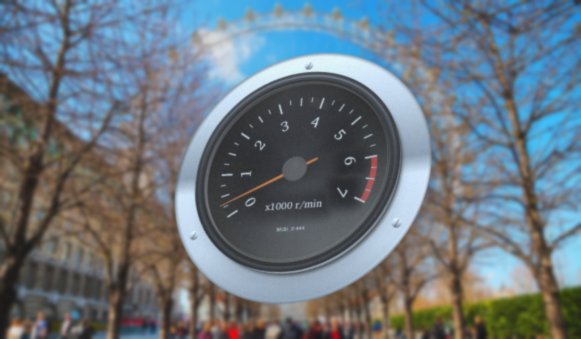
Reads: 250 (rpm)
